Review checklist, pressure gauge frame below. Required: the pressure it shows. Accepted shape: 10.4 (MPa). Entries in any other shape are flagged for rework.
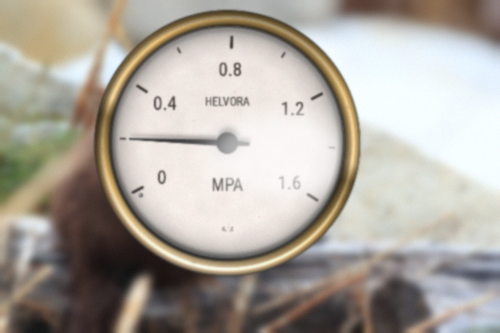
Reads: 0.2 (MPa)
